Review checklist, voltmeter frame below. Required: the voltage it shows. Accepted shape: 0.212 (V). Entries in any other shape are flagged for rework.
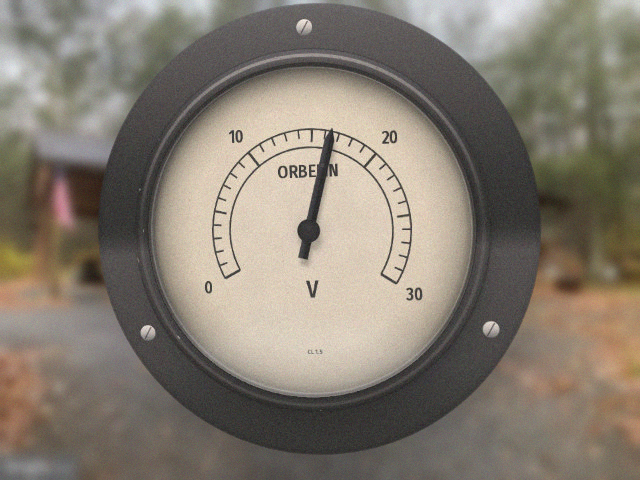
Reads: 16.5 (V)
